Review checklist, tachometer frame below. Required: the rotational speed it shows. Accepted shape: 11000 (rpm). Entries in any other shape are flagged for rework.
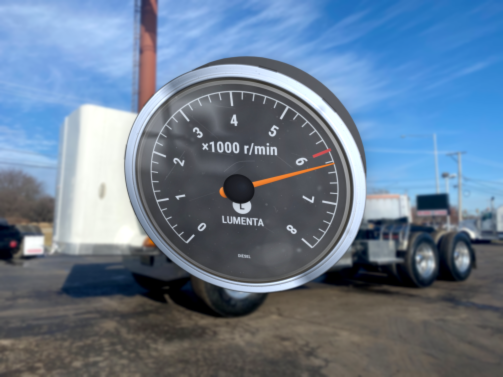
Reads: 6200 (rpm)
